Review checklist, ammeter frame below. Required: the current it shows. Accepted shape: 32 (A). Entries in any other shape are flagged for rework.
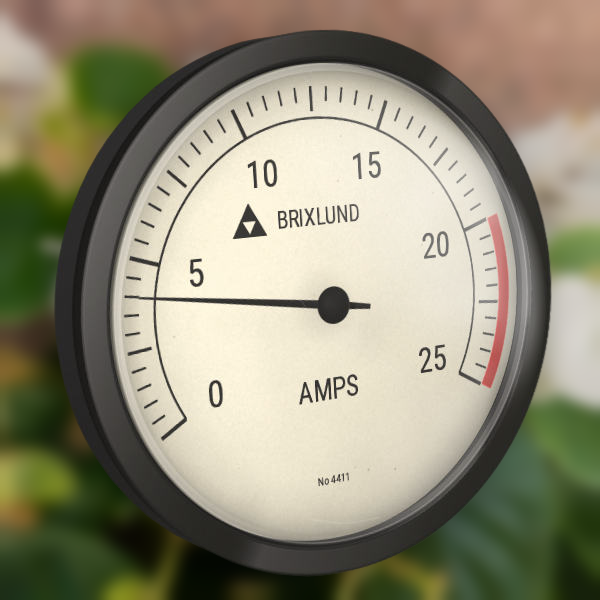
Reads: 4 (A)
